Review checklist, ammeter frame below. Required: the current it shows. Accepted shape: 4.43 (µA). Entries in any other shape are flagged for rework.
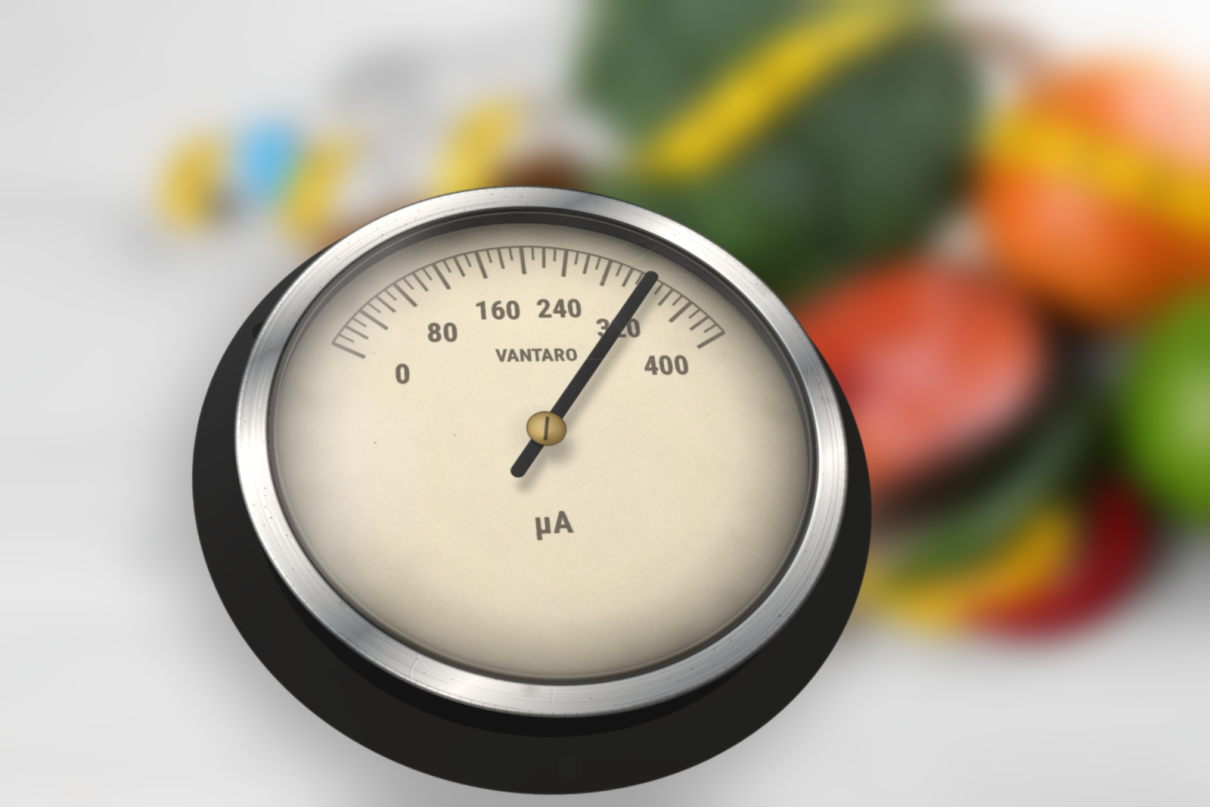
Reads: 320 (µA)
